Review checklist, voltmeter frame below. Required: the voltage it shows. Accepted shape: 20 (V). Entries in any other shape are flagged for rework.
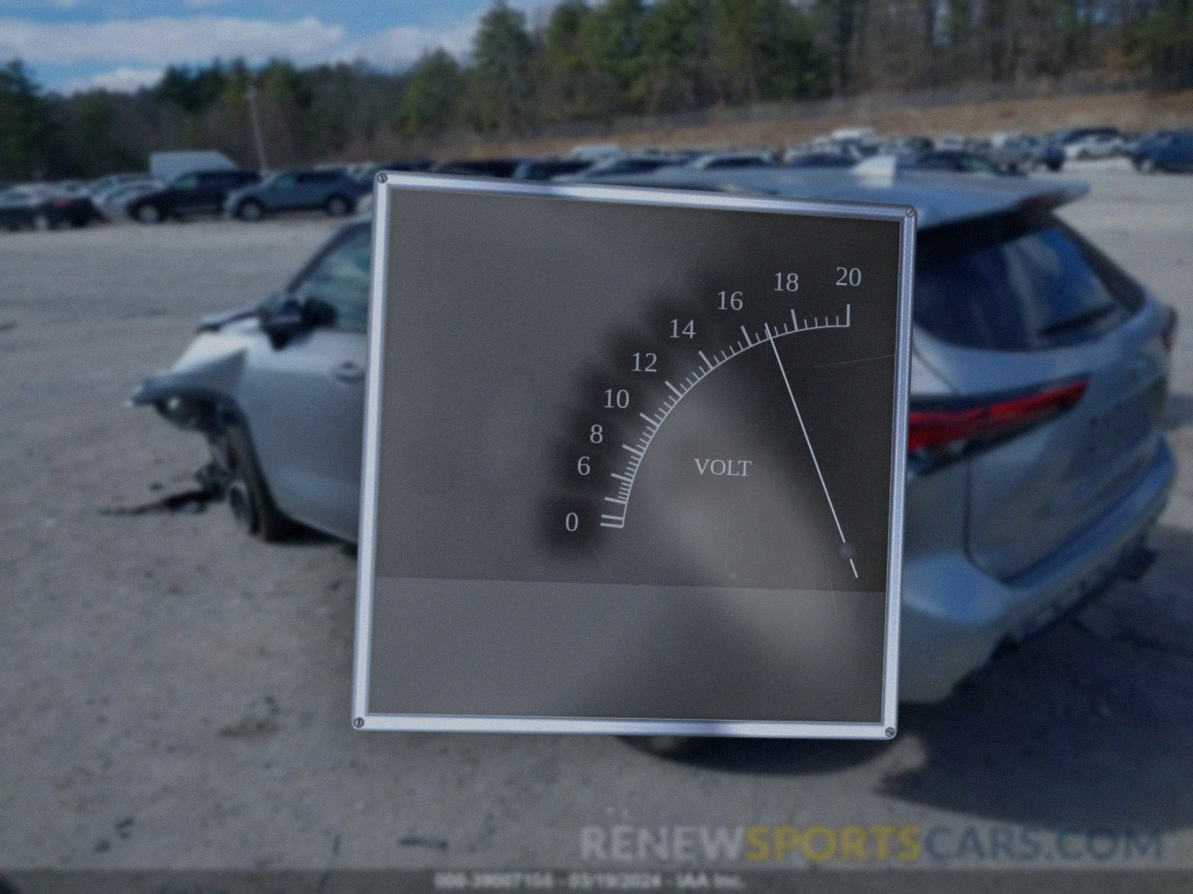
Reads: 16.8 (V)
